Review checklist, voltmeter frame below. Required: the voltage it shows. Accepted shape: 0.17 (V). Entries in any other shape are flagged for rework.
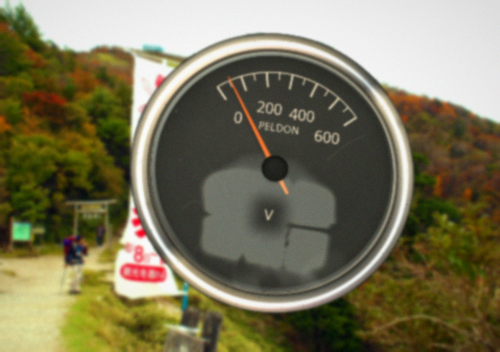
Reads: 50 (V)
